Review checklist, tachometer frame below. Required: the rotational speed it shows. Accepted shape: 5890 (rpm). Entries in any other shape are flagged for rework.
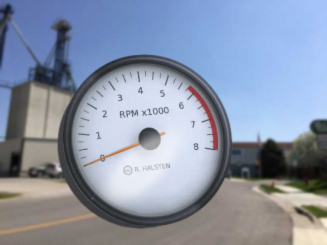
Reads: 0 (rpm)
